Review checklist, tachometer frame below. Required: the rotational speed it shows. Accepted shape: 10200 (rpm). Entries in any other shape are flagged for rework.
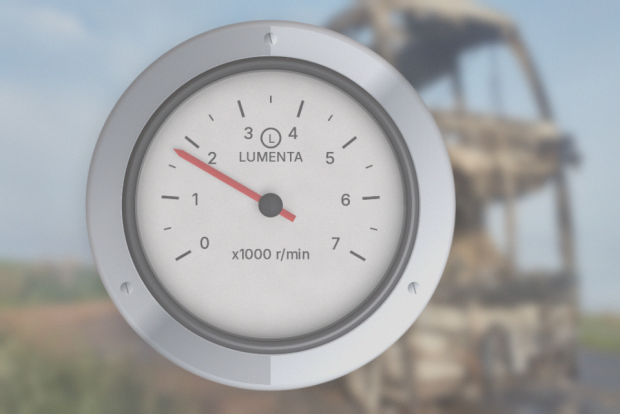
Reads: 1750 (rpm)
